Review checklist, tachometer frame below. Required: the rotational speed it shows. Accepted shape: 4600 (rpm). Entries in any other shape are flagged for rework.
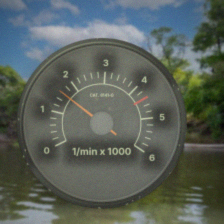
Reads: 1600 (rpm)
